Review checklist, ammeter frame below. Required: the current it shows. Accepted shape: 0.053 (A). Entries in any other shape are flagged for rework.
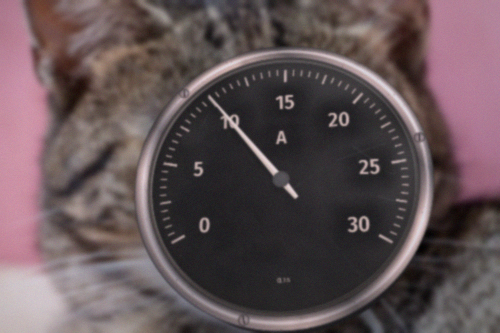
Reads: 10 (A)
